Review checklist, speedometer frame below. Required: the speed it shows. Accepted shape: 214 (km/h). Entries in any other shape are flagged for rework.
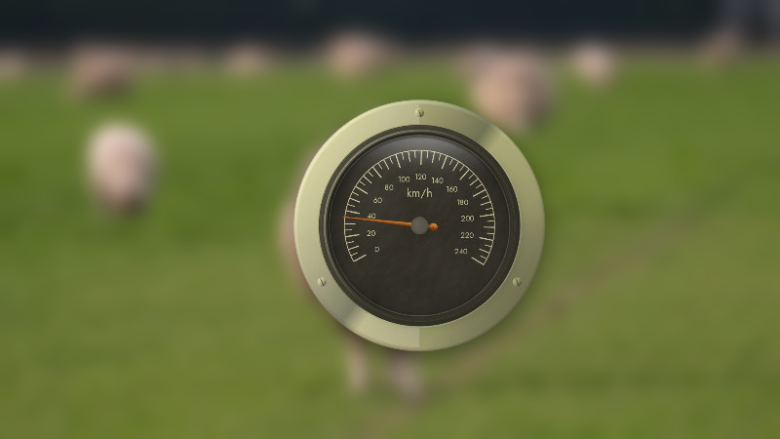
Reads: 35 (km/h)
